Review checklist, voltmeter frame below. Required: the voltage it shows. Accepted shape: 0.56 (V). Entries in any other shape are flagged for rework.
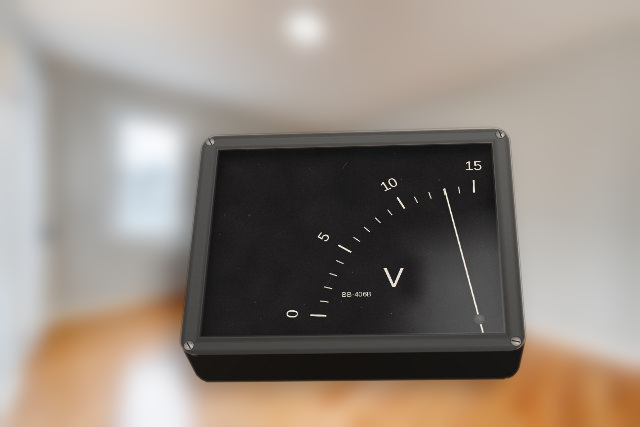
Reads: 13 (V)
